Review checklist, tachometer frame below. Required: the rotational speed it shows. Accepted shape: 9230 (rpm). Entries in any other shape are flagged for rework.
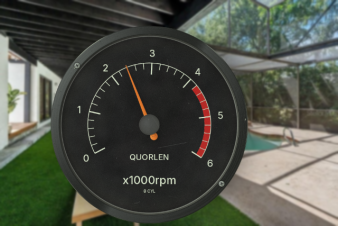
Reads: 2400 (rpm)
